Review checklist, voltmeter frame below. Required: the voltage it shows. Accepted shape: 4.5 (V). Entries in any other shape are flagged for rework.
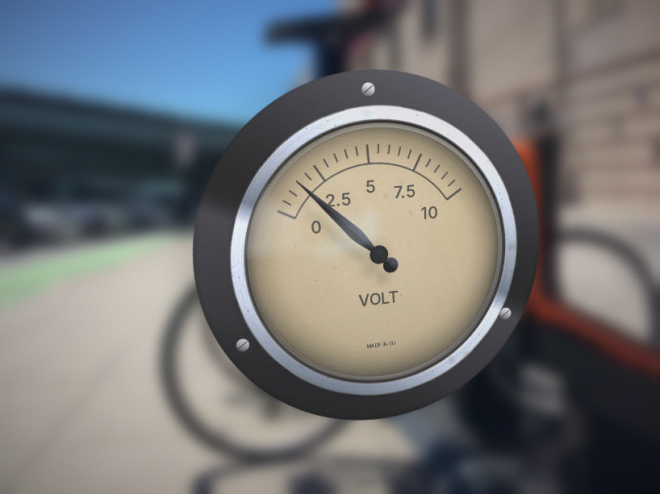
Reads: 1.5 (V)
